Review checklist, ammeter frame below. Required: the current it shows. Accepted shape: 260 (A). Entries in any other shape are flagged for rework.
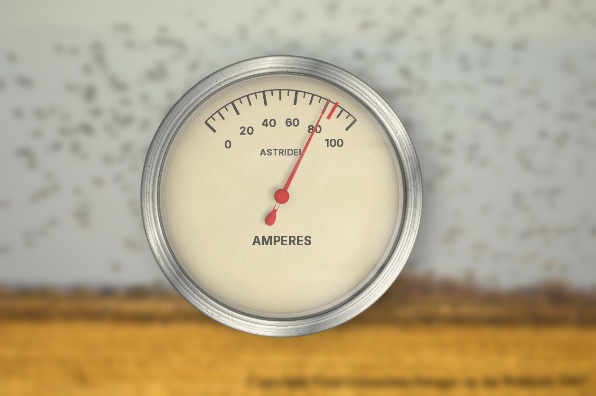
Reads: 80 (A)
